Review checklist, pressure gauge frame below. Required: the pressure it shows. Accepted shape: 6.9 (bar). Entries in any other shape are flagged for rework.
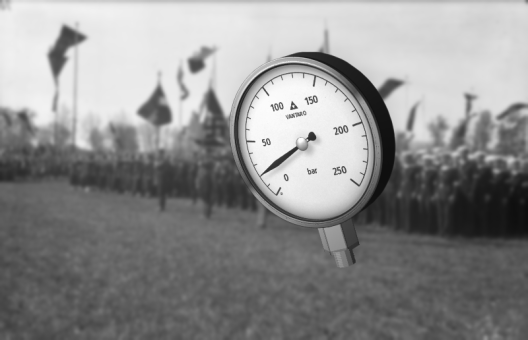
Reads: 20 (bar)
